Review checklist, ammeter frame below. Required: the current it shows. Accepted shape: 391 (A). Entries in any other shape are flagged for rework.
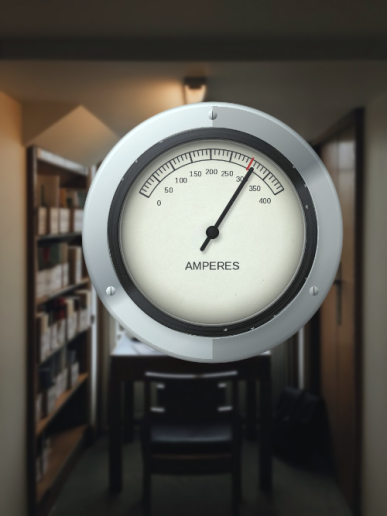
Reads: 310 (A)
